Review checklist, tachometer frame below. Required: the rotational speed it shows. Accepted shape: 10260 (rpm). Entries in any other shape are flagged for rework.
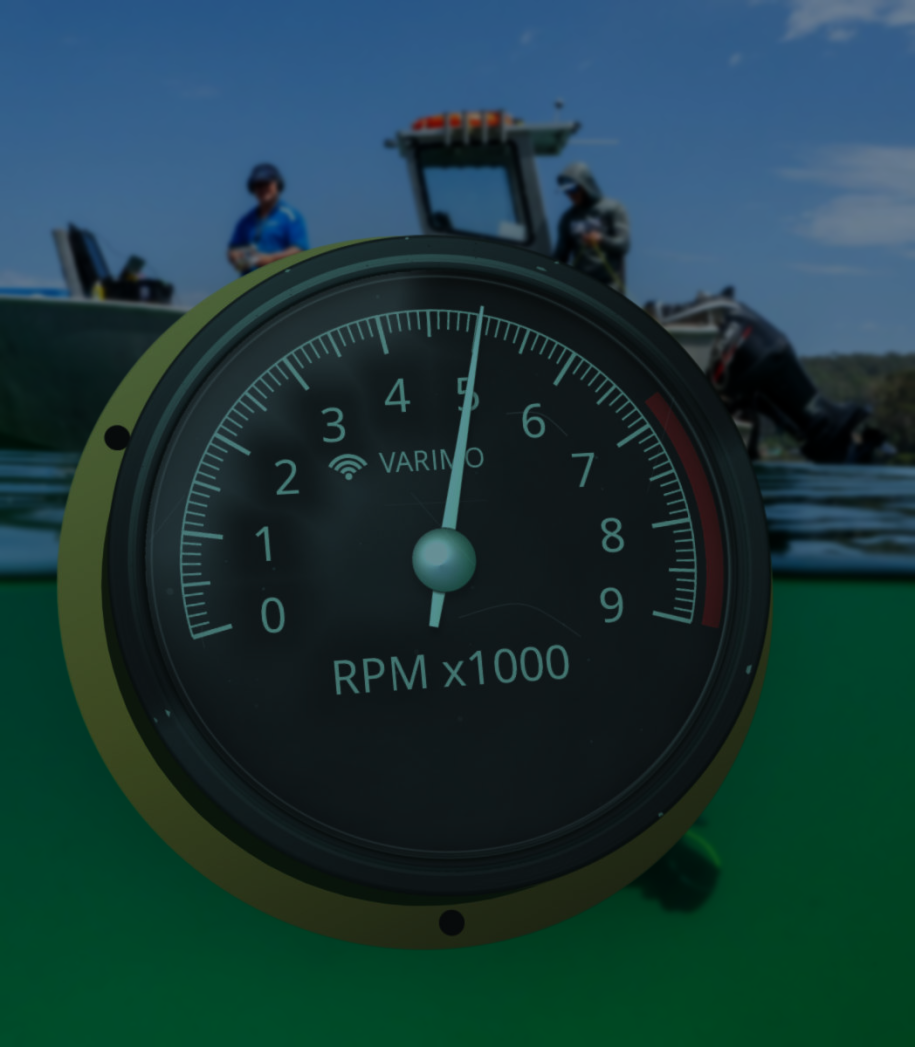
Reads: 5000 (rpm)
